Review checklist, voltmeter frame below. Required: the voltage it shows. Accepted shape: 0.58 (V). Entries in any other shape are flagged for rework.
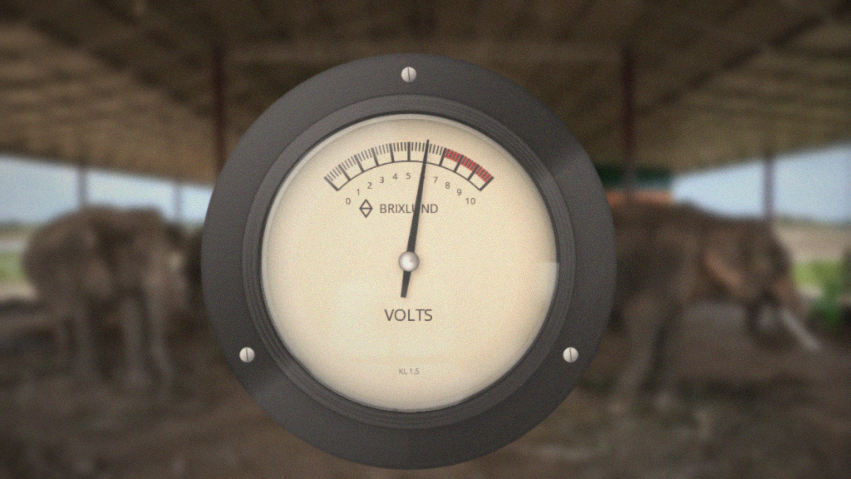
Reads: 6 (V)
